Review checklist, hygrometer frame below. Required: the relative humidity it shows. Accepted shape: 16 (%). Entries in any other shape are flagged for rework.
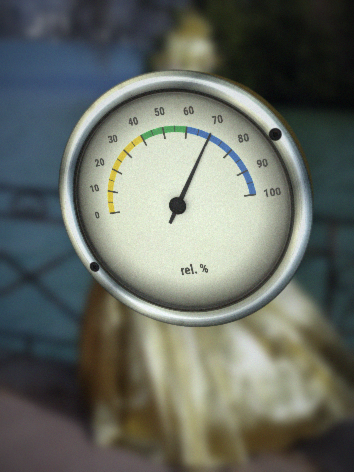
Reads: 70 (%)
